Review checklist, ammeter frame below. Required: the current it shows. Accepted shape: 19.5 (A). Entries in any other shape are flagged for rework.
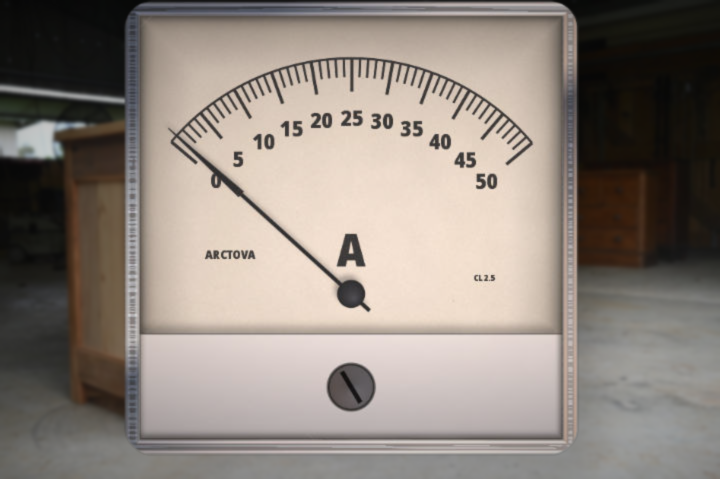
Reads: 1 (A)
